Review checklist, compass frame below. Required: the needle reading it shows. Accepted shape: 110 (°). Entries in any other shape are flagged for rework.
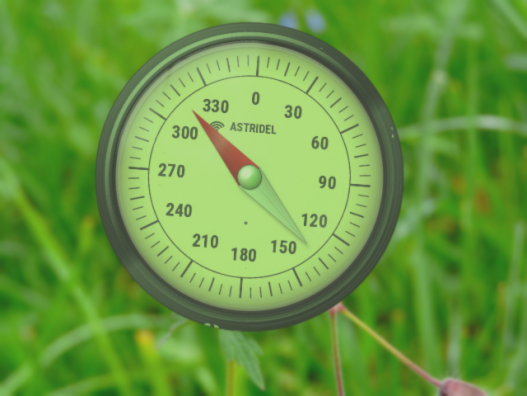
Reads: 315 (°)
